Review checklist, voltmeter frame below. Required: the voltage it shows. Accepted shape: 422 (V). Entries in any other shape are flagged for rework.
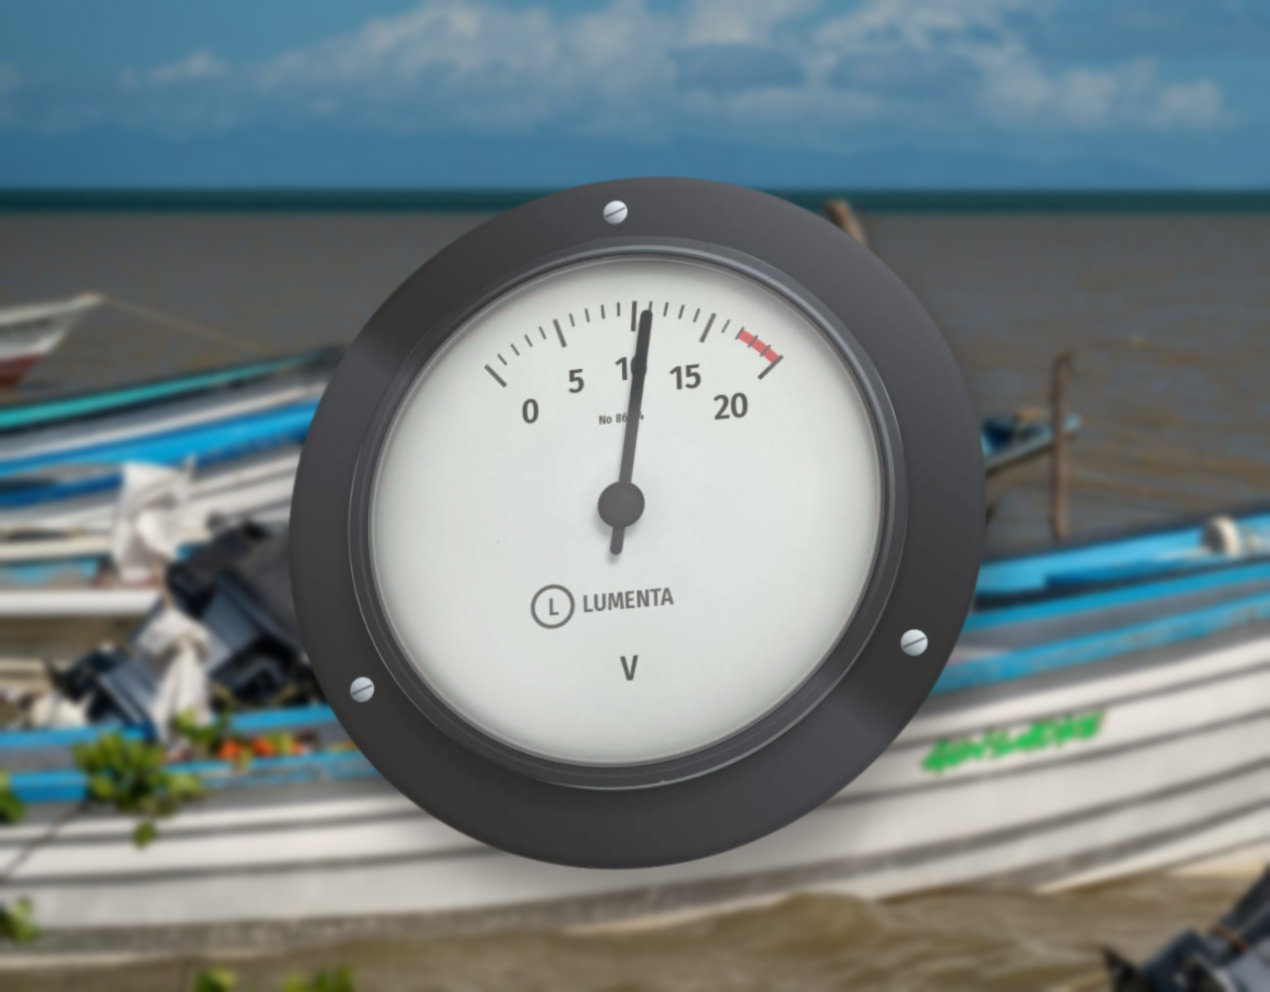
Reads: 11 (V)
